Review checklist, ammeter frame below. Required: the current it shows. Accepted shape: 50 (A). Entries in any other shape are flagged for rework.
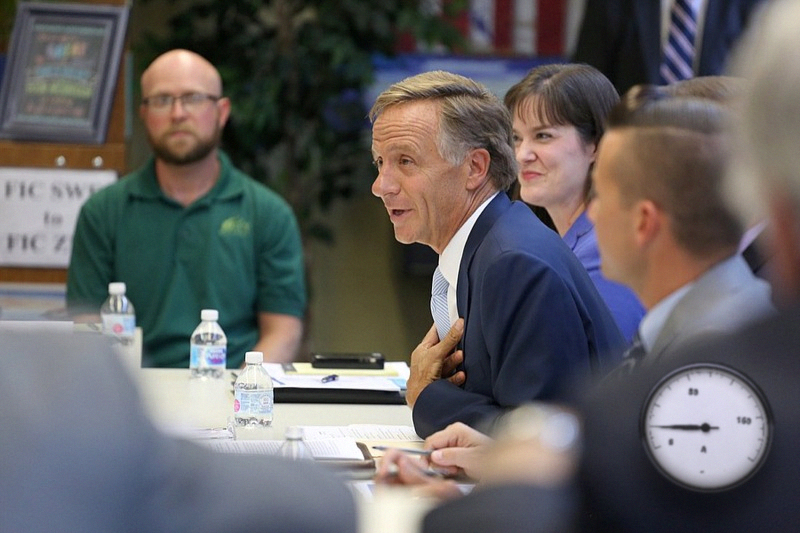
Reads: 20 (A)
